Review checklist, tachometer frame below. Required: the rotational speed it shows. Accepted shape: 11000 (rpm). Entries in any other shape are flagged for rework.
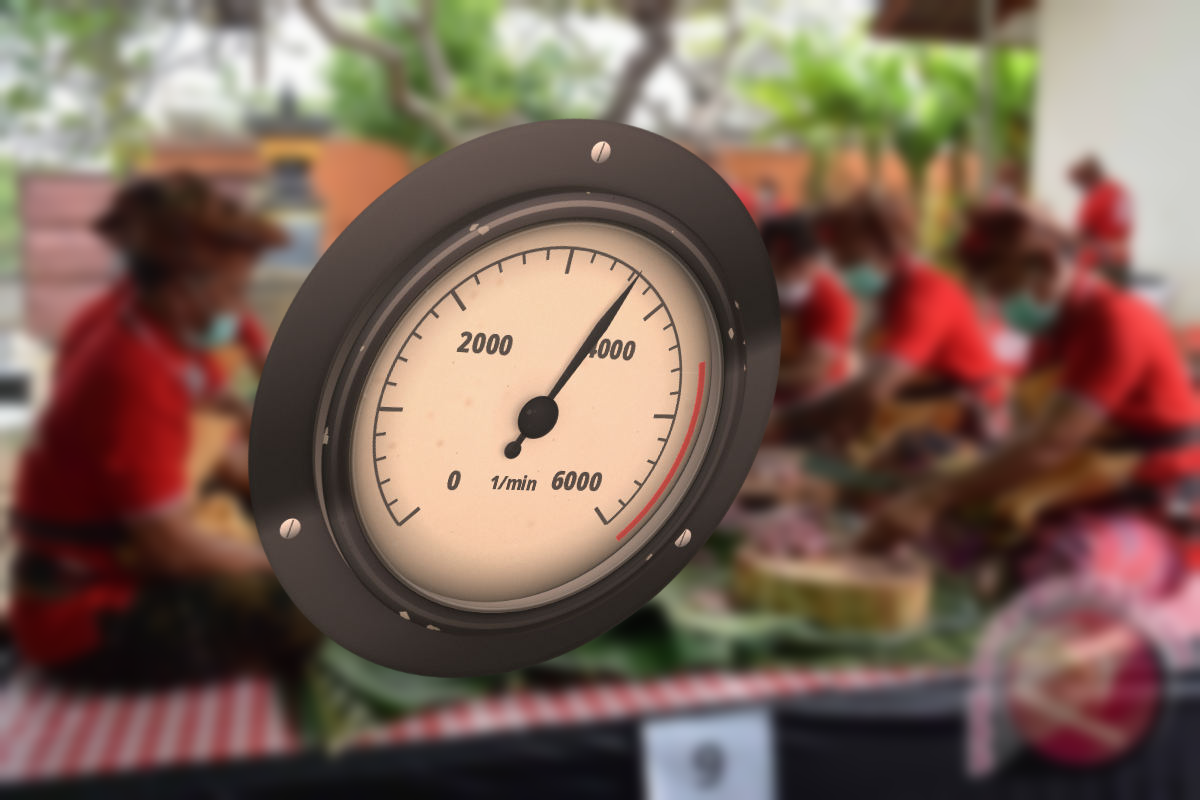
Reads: 3600 (rpm)
